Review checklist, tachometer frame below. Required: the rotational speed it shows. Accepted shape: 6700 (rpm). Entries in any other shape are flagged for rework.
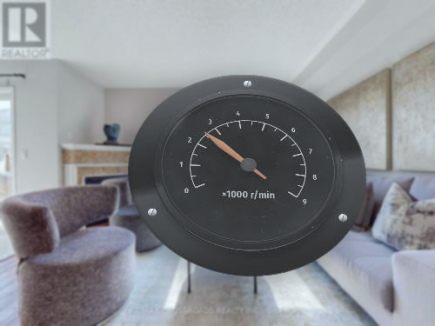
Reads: 2500 (rpm)
